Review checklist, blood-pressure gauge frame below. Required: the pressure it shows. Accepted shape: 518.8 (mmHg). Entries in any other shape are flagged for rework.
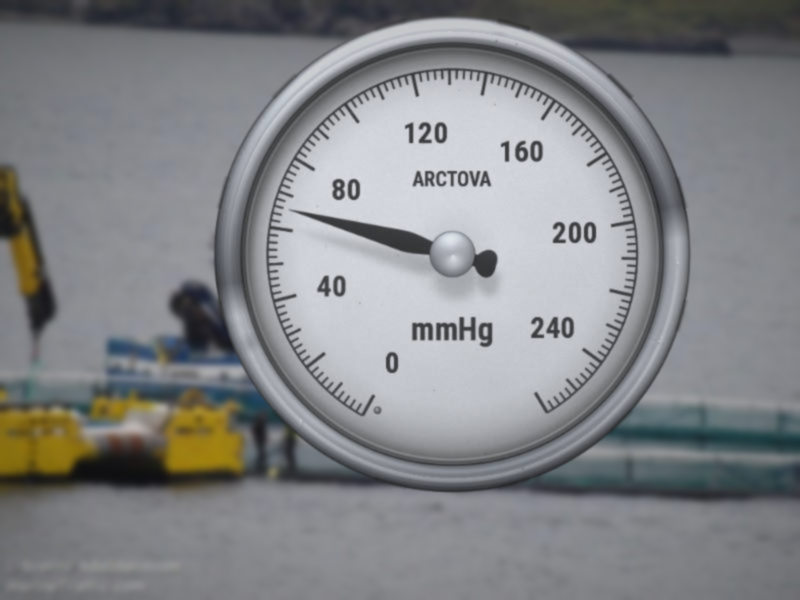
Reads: 66 (mmHg)
